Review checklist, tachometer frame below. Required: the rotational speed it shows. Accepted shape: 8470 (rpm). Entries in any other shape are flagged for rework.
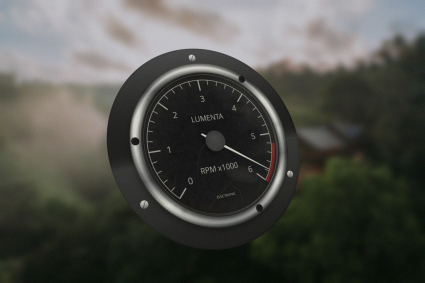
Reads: 5800 (rpm)
